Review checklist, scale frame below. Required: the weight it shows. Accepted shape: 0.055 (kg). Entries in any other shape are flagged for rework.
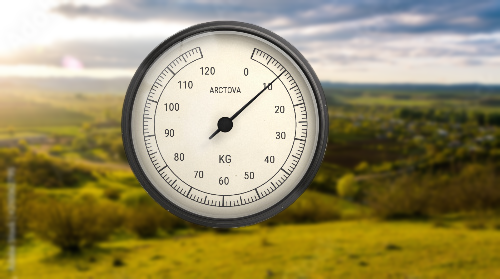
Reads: 10 (kg)
